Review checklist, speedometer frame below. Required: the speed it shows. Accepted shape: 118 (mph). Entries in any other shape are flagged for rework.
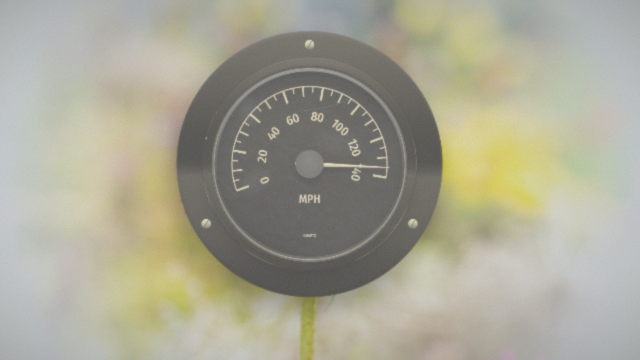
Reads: 135 (mph)
